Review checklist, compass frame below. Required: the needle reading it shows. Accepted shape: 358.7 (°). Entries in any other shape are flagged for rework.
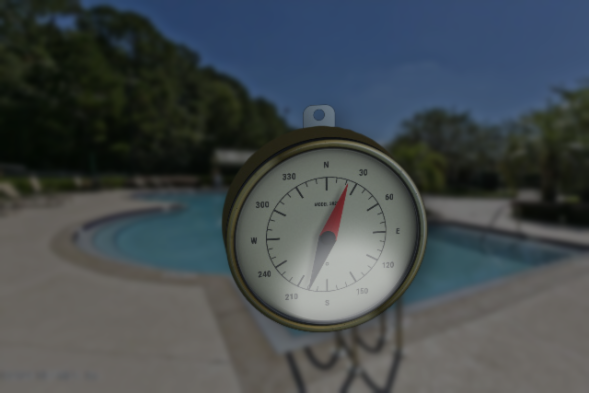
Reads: 20 (°)
